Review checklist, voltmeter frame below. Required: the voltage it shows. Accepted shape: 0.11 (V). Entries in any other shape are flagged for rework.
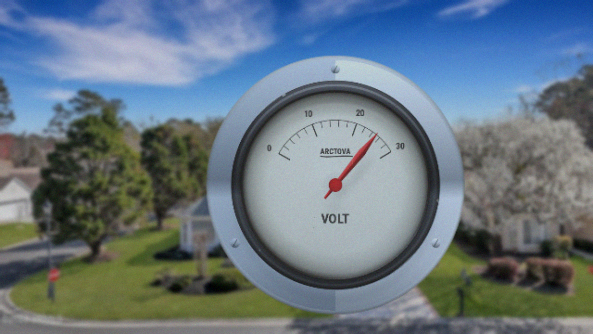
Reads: 25 (V)
